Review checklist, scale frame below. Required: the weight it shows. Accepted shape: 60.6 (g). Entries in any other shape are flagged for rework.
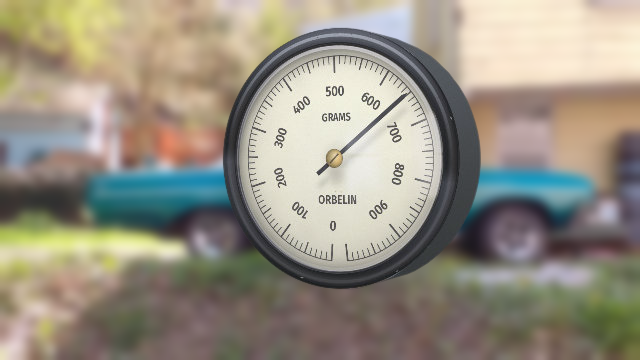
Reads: 650 (g)
